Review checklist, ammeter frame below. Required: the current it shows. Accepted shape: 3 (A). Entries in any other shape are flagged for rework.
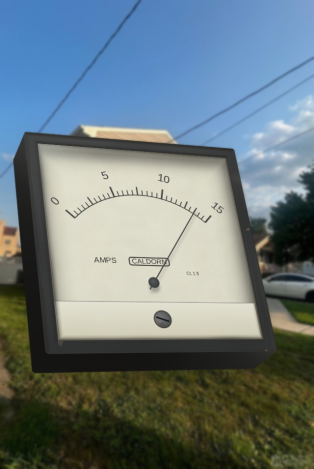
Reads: 13.5 (A)
